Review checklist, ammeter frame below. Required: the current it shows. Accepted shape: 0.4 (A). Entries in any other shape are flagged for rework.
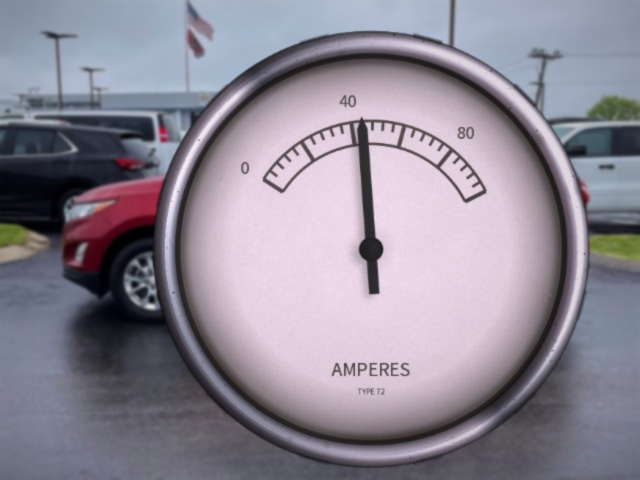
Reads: 44 (A)
